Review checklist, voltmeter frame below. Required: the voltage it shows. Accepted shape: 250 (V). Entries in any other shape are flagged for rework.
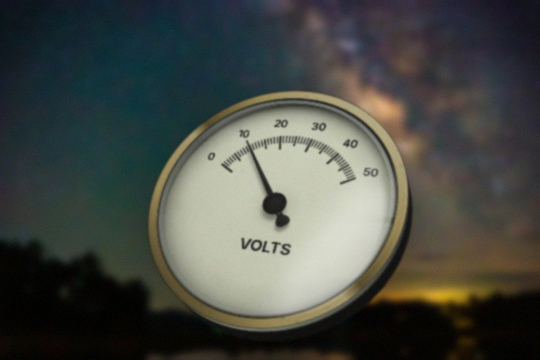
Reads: 10 (V)
